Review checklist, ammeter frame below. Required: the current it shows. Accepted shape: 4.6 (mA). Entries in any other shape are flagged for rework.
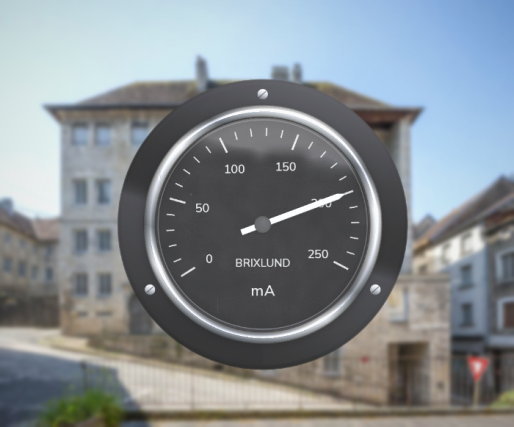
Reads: 200 (mA)
